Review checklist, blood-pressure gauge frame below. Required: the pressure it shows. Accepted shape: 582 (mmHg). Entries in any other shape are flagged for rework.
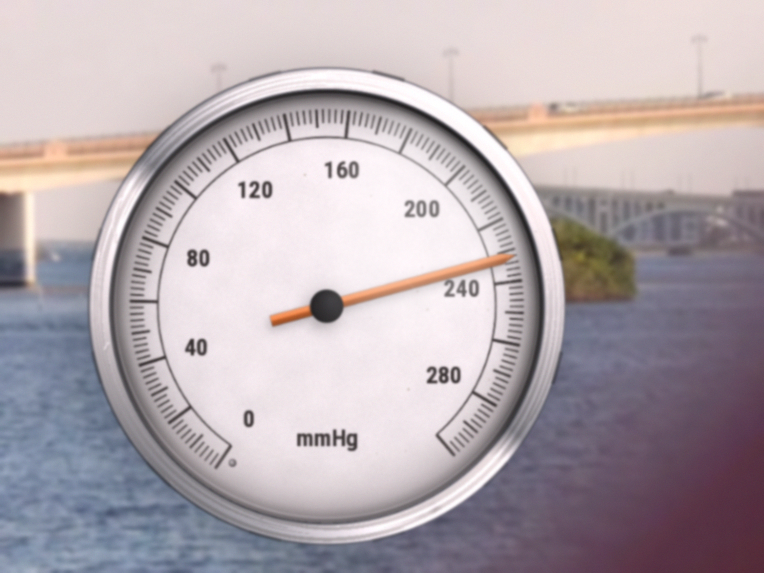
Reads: 232 (mmHg)
